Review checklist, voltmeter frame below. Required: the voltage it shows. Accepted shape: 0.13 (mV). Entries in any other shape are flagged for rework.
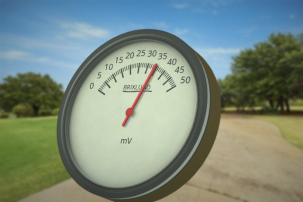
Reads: 35 (mV)
